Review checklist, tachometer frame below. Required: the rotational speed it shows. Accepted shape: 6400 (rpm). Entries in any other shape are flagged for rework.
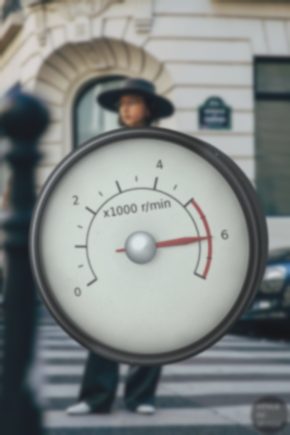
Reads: 6000 (rpm)
